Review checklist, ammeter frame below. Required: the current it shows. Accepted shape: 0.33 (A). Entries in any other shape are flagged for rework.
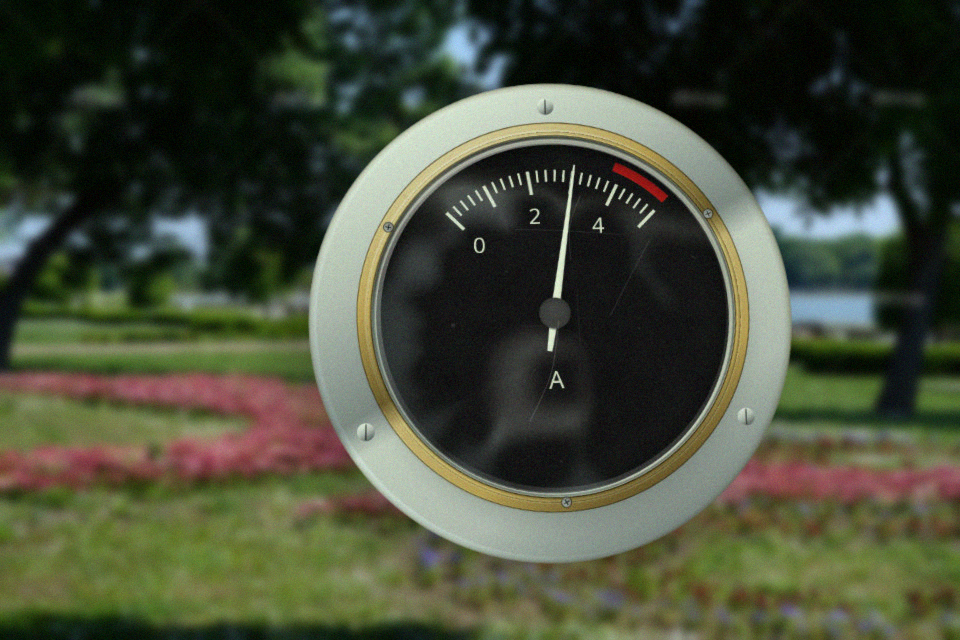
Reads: 3 (A)
